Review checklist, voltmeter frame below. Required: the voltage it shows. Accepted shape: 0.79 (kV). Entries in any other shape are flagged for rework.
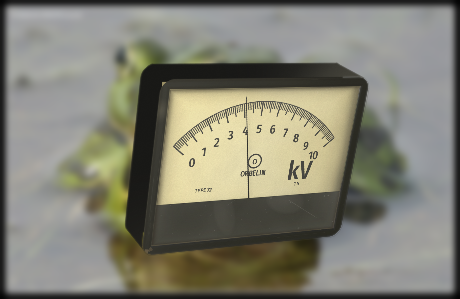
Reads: 4 (kV)
